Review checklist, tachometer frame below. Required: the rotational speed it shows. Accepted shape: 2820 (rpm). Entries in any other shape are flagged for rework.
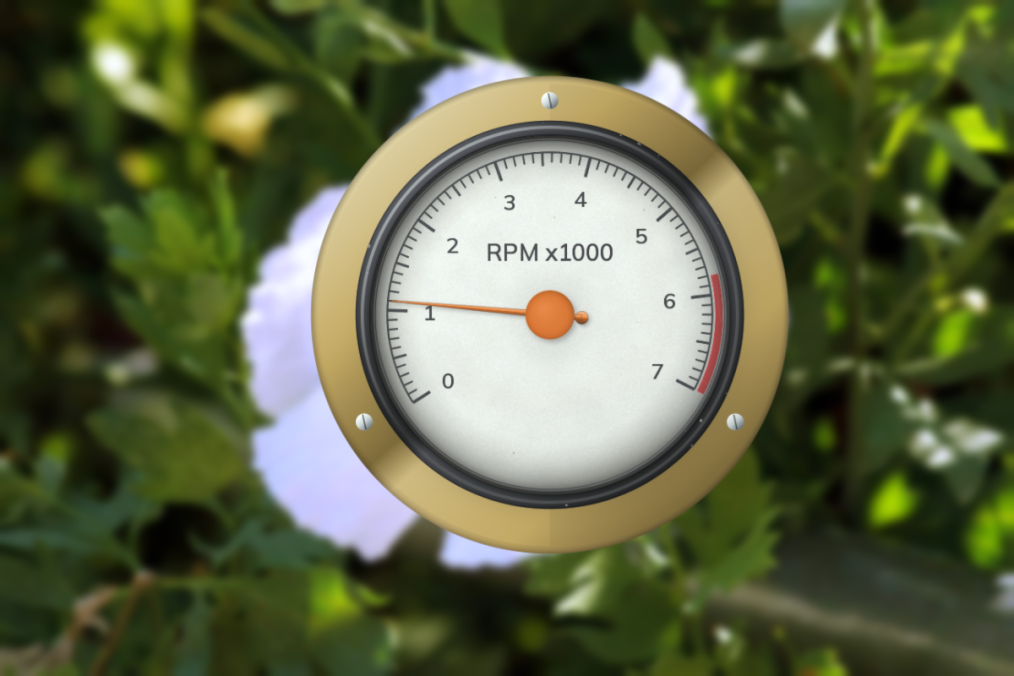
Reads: 1100 (rpm)
